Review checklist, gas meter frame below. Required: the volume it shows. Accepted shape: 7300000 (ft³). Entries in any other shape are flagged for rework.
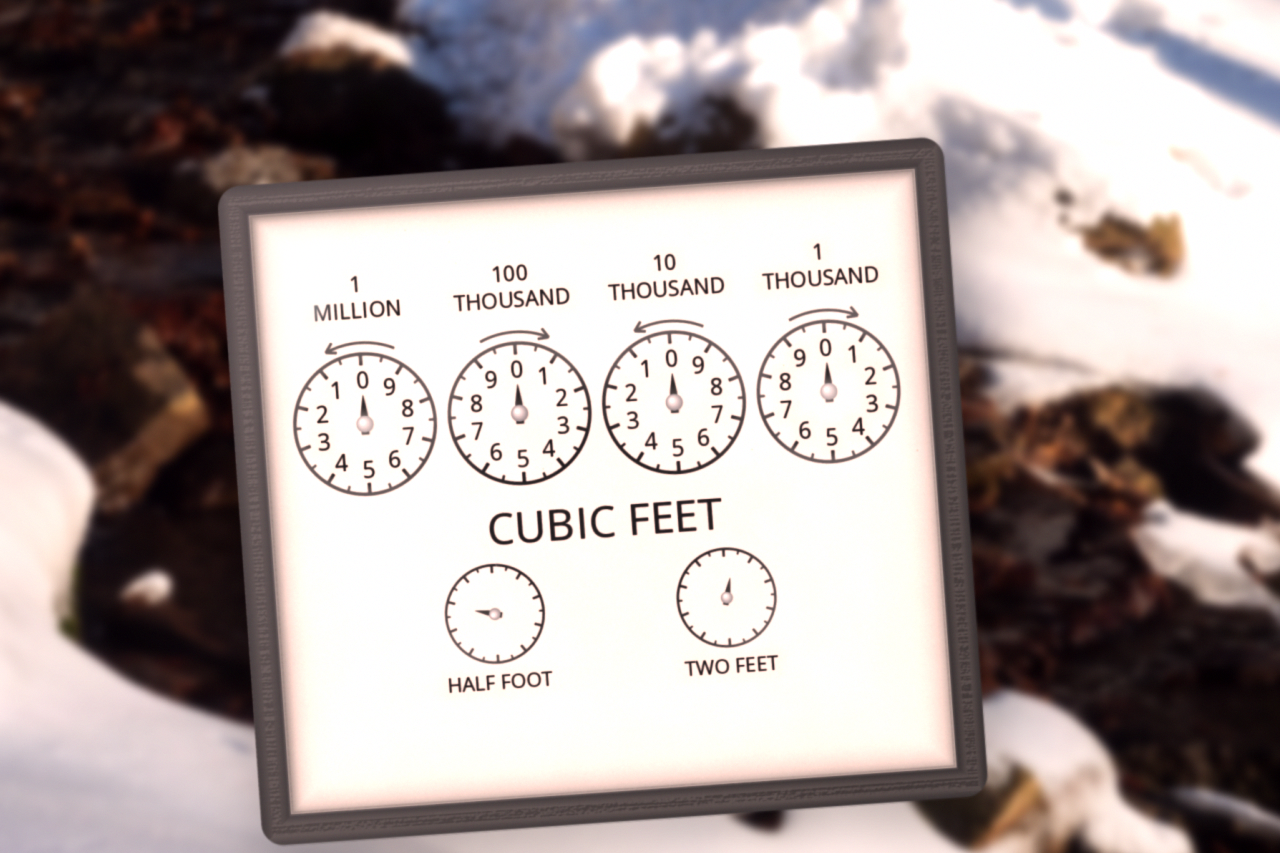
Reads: 0 (ft³)
